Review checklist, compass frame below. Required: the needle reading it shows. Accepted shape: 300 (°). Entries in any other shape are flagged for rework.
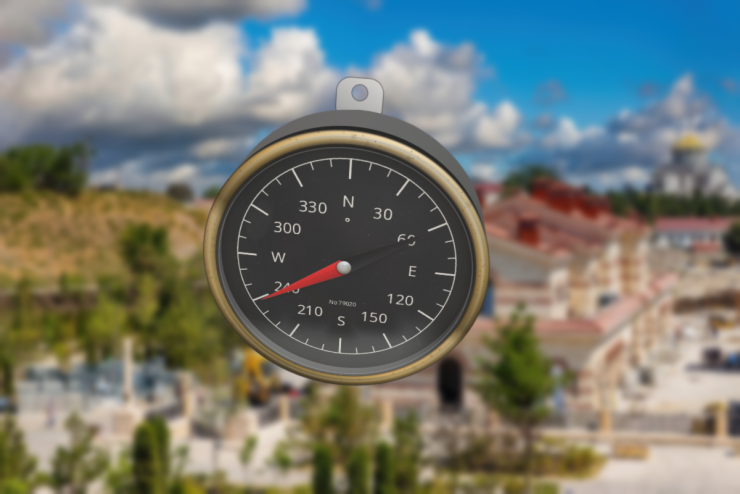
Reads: 240 (°)
